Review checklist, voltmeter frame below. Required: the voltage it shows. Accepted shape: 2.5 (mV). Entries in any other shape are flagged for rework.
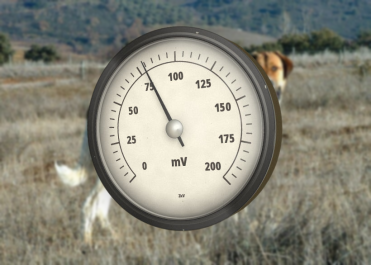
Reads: 80 (mV)
